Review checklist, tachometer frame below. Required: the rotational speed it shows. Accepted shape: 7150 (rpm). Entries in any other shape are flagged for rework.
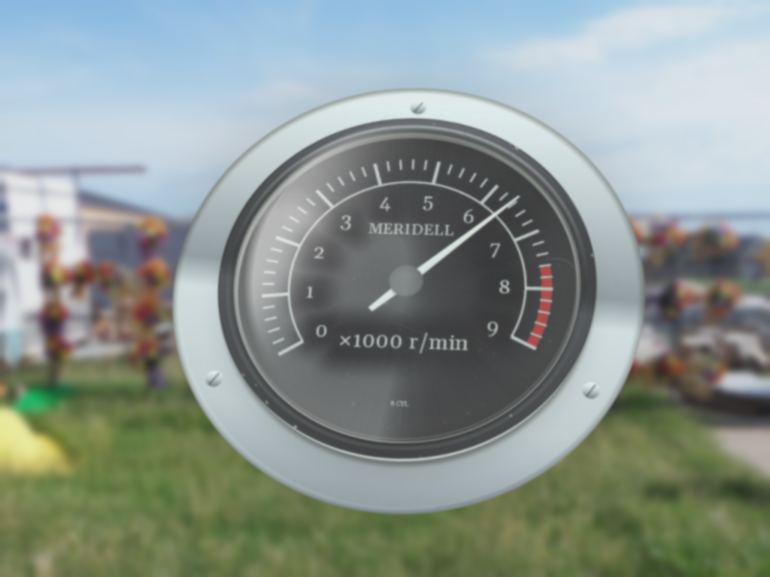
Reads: 6400 (rpm)
